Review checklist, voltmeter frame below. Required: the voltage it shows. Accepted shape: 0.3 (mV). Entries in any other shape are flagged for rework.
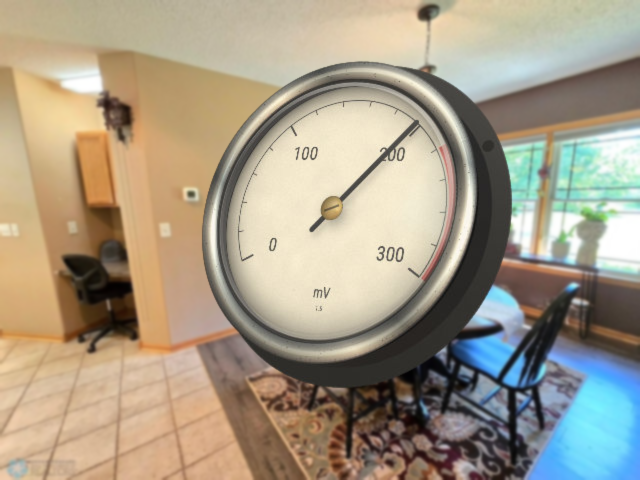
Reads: 200 (mV)
